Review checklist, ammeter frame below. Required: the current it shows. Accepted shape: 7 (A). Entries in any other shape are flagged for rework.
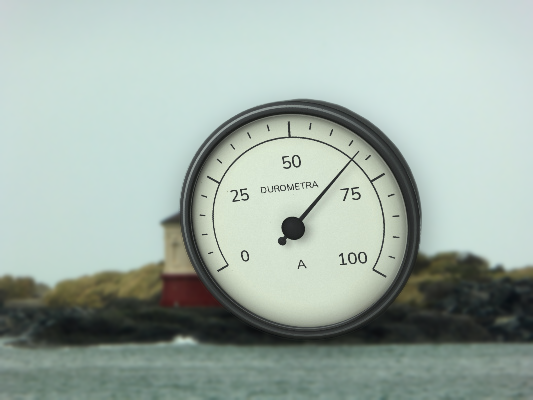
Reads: 67.5 (A)
